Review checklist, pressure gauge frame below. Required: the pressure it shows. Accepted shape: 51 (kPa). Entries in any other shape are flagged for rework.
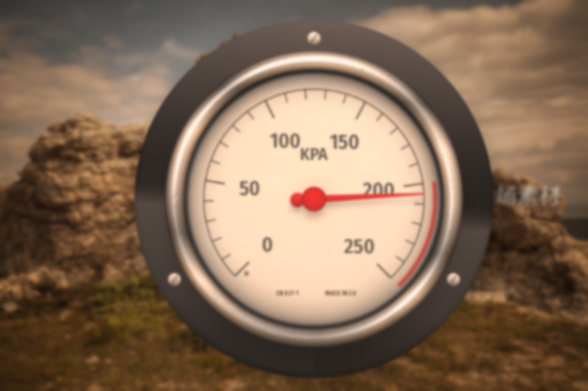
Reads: 205 (kPa)
